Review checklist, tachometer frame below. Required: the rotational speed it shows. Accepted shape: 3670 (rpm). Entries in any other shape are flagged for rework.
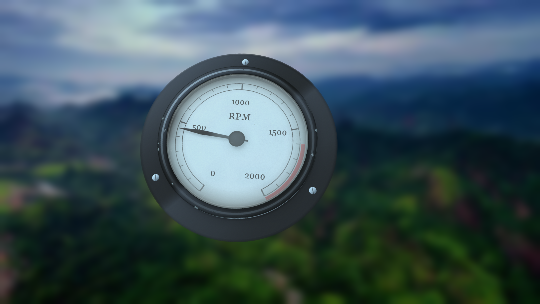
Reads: 450 (rpm)
